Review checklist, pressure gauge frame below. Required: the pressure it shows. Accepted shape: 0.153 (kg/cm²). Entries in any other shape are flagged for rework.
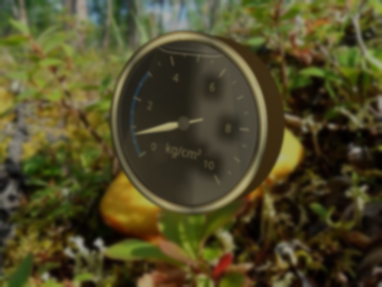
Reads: 0.75 (kg/cm²)
